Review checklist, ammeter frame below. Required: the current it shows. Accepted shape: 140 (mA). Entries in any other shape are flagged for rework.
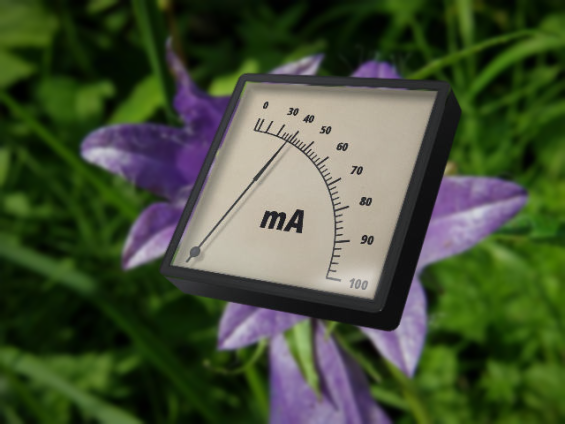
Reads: 40 (mA)
